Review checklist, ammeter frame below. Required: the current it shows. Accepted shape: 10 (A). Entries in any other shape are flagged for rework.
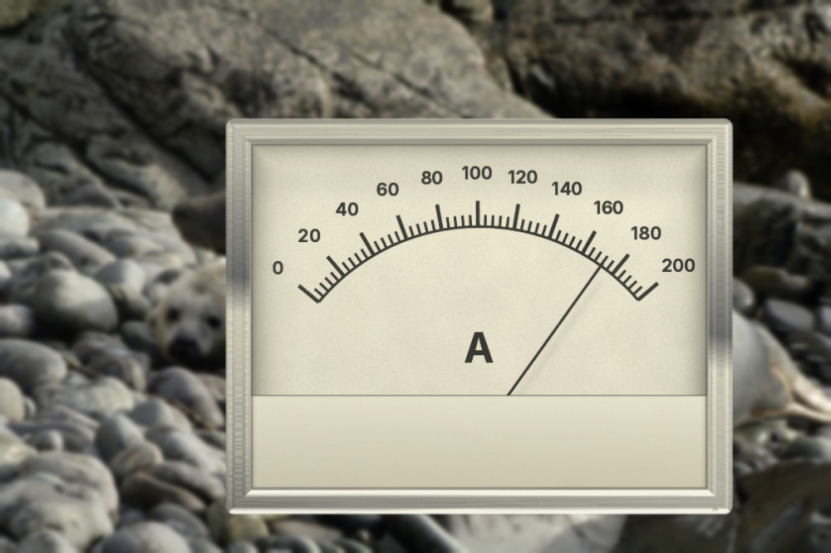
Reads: 172 (A)
